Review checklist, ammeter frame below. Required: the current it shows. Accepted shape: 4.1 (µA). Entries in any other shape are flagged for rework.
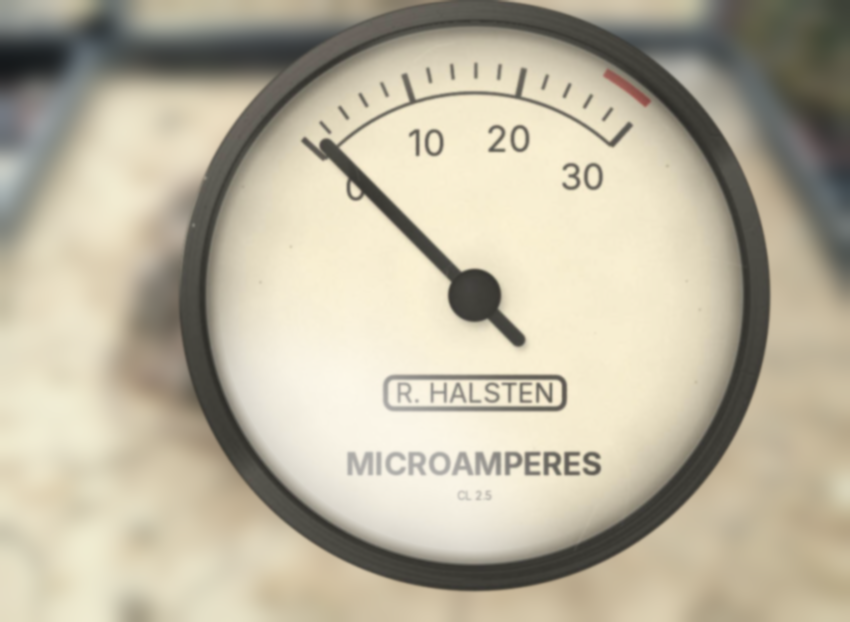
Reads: 1 (µA)
